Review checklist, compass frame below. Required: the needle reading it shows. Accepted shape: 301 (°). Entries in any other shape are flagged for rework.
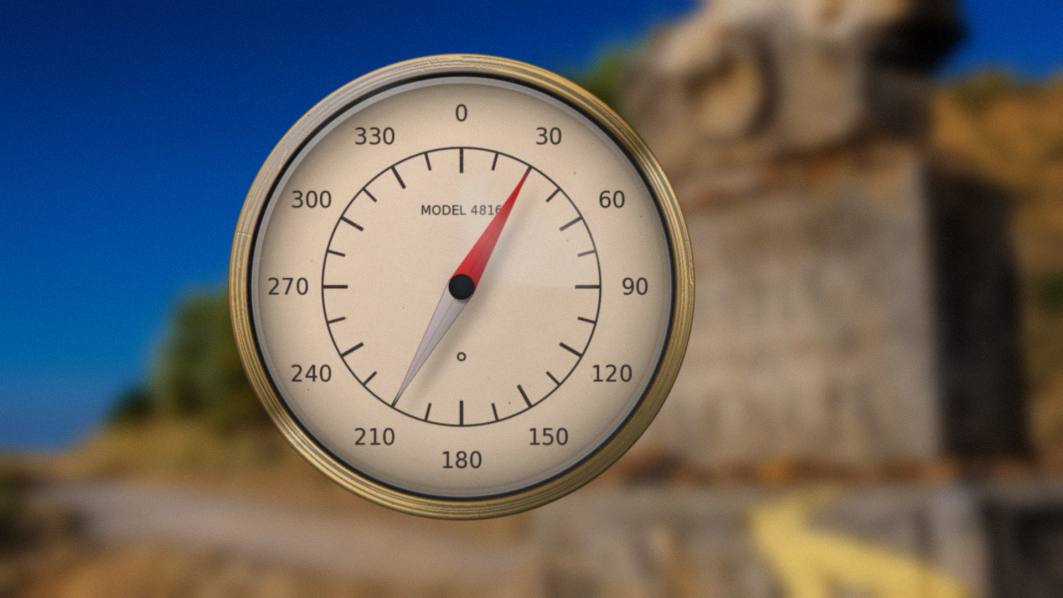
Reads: 30 (°)
